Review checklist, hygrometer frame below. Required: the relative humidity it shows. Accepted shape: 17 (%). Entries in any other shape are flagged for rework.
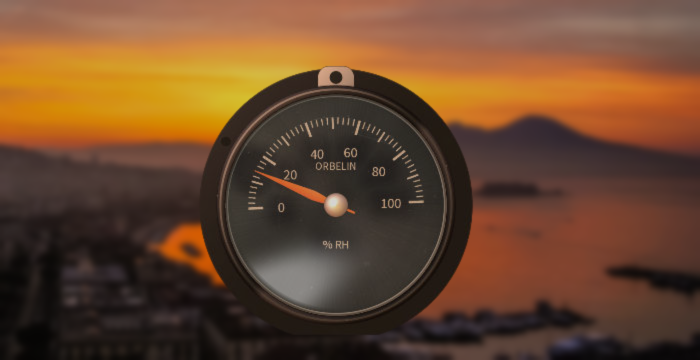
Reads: 14 (%)
